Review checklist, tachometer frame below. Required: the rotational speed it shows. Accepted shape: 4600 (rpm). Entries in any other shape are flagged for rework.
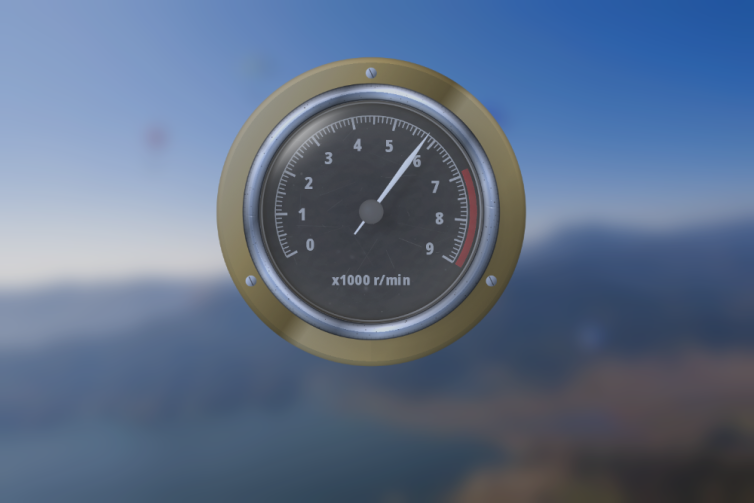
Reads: 5800 (rpm)
